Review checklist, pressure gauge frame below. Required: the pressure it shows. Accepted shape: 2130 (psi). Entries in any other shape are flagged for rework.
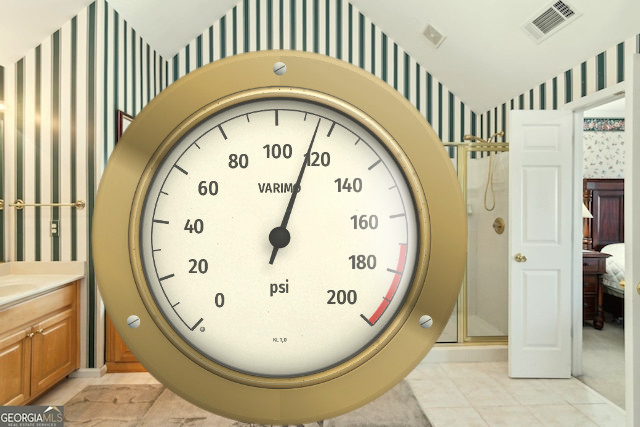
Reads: 115 (psi)
